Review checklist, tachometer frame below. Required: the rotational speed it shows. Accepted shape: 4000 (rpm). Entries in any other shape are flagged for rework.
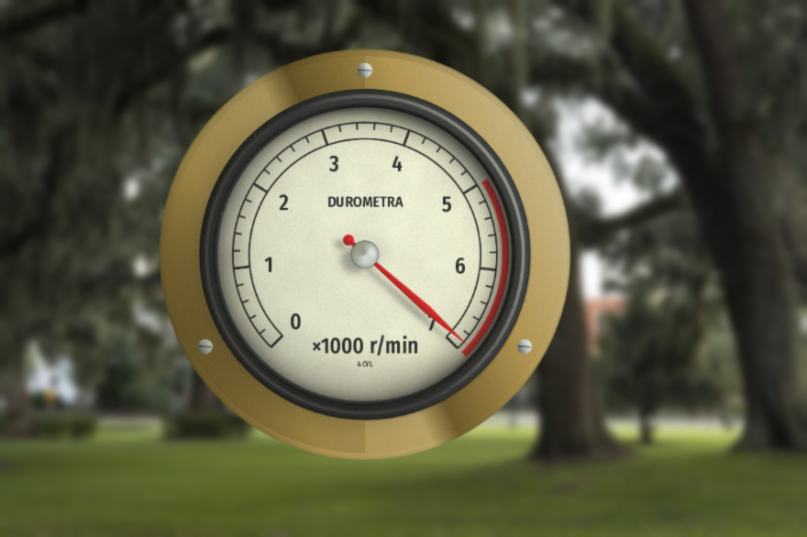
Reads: 6900 (rpm)
